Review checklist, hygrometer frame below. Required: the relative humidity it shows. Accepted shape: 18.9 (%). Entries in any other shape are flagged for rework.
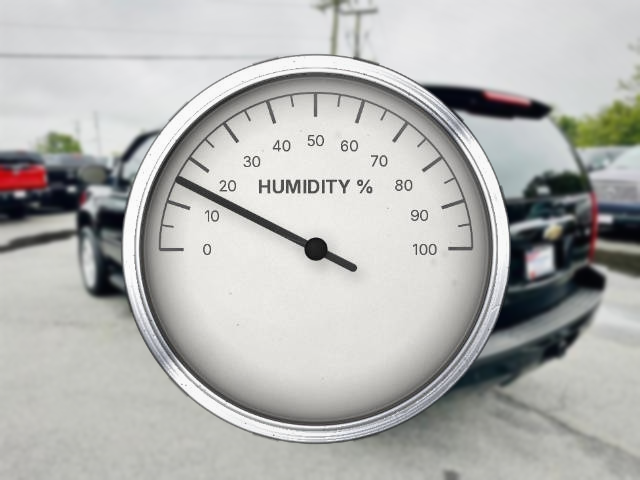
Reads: 15 (%)
